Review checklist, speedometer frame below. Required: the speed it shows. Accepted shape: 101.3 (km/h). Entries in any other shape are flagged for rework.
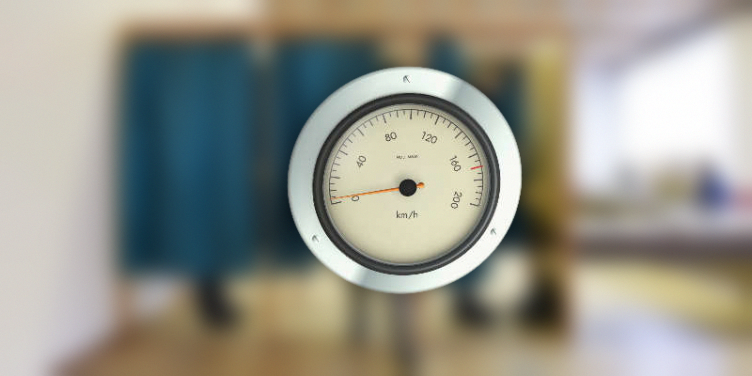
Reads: 5 (km/h)
